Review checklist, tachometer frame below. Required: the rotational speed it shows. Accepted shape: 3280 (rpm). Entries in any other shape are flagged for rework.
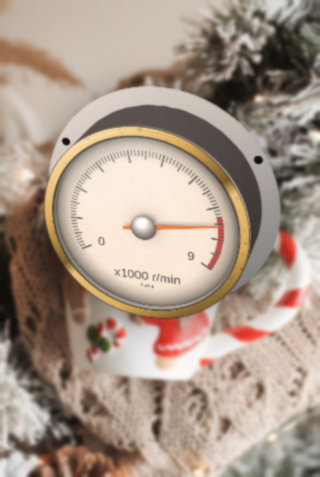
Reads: 7500 (rpm)
